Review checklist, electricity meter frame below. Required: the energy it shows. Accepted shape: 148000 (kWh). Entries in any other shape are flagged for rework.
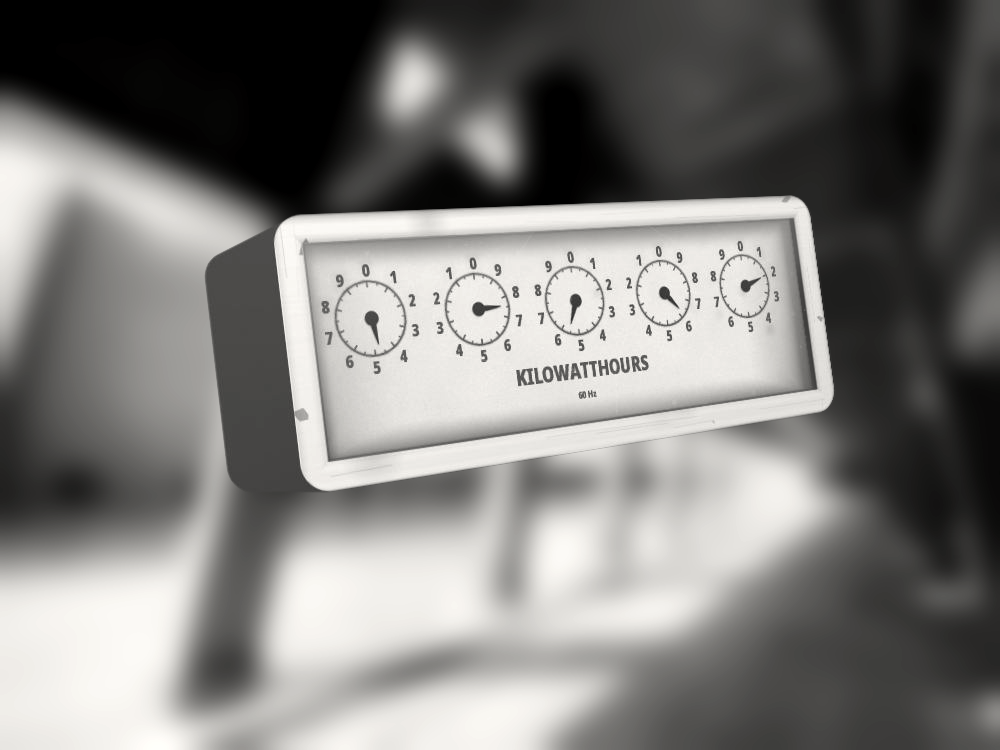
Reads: 47562 (kWh)
